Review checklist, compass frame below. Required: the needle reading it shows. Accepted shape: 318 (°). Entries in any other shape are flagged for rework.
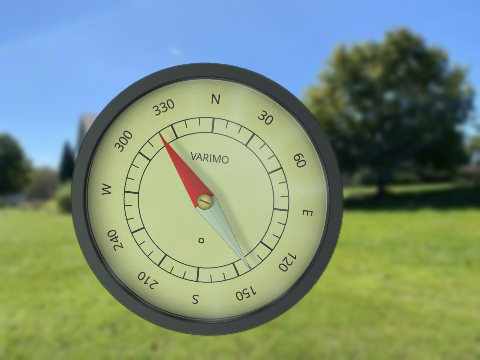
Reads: 320 (°)
